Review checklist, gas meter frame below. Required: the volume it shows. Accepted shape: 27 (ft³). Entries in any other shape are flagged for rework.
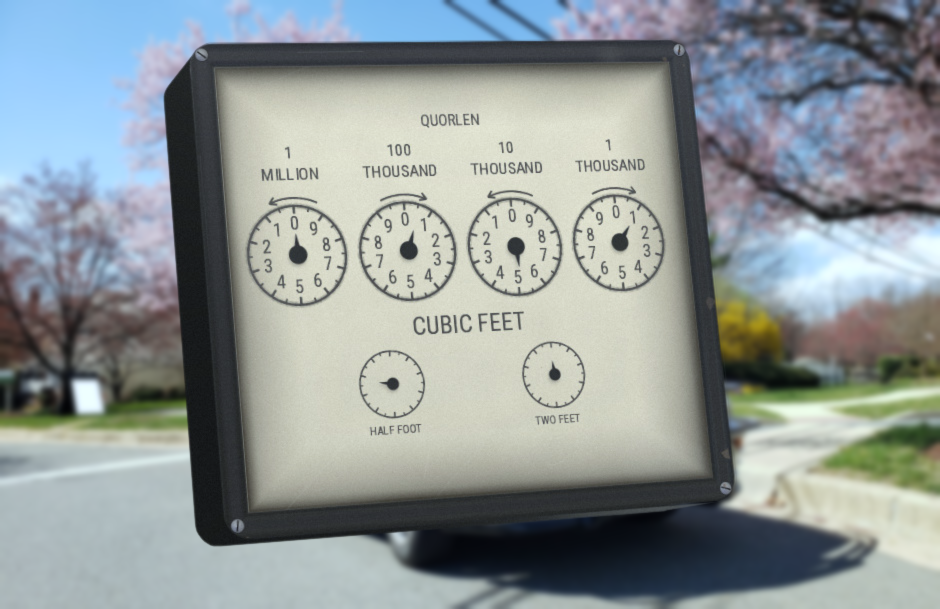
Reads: 5100 (ft³)
